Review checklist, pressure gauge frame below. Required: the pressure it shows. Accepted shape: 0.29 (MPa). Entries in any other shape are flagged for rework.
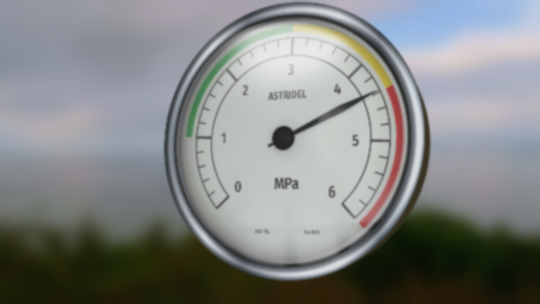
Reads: 4.4 (MPa)
